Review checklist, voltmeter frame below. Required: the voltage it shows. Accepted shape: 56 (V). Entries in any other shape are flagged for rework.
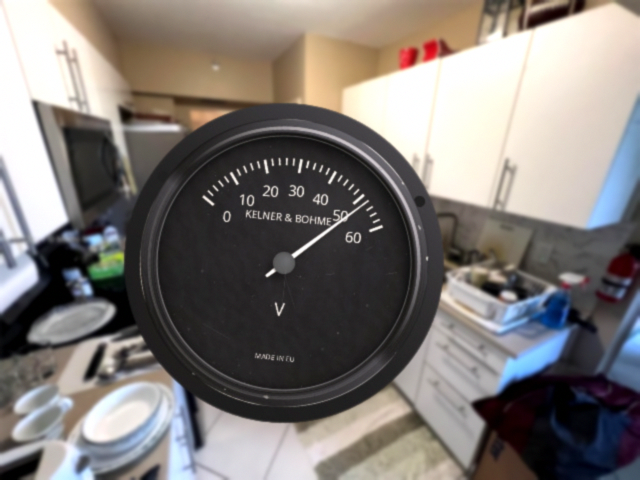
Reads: 52 (V)
